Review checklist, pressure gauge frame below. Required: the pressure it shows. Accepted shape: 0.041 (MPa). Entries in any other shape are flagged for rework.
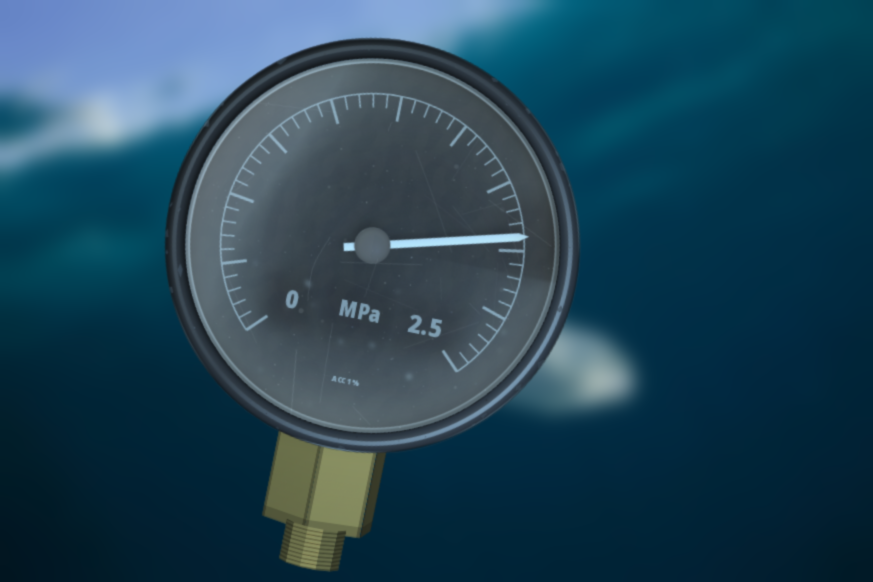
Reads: 1.95 (MPa)
